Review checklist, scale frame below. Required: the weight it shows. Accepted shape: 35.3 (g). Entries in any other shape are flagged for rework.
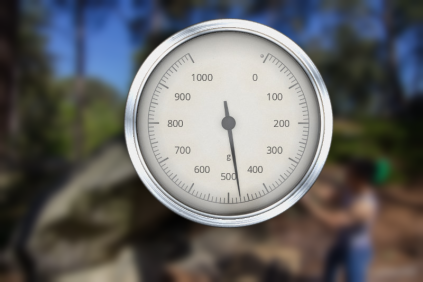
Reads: 470 (g)
